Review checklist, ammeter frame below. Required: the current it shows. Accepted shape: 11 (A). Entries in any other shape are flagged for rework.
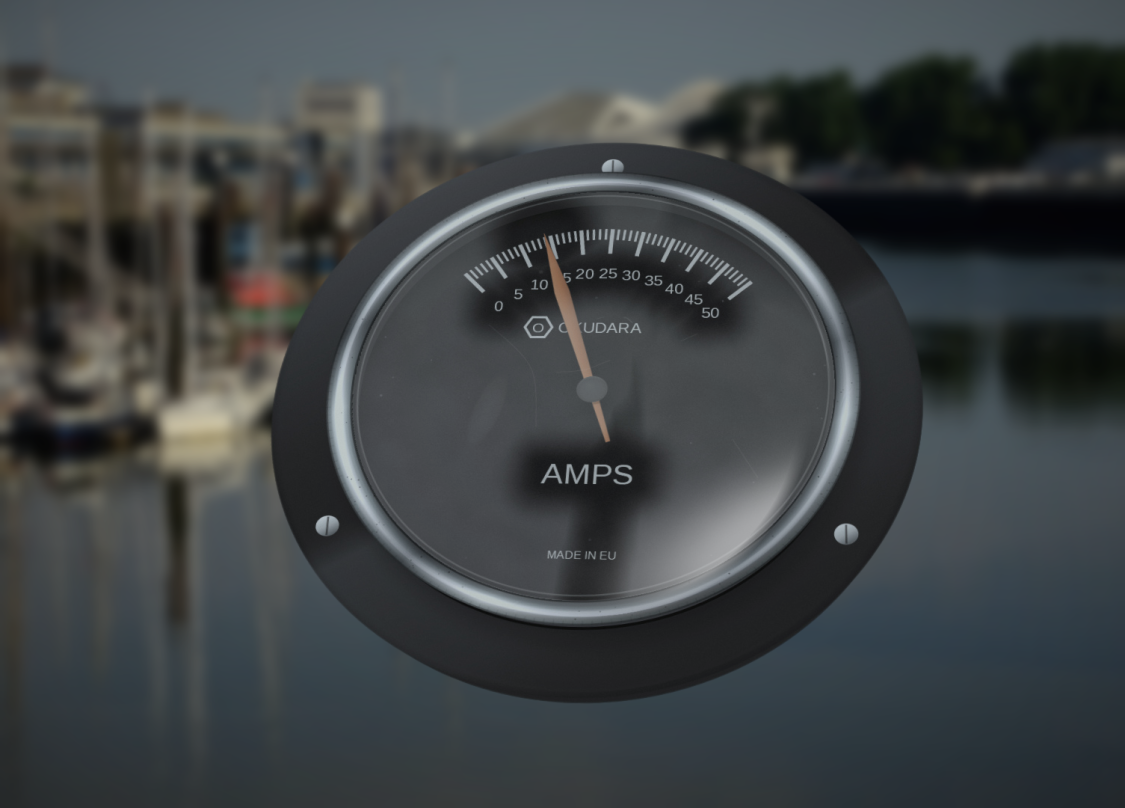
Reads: 14 (A)
